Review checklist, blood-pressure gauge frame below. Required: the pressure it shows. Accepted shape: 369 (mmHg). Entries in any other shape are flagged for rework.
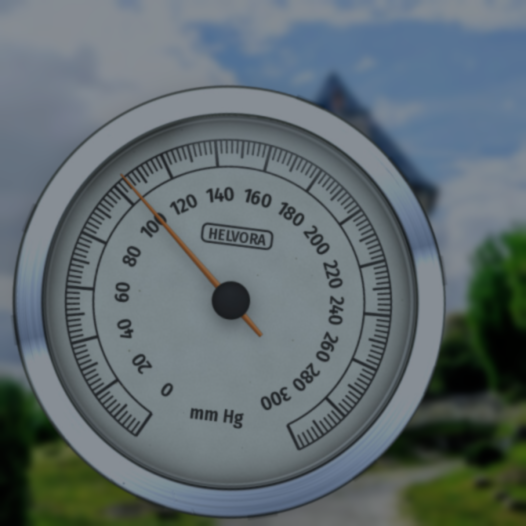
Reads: 104 (mmHg)
